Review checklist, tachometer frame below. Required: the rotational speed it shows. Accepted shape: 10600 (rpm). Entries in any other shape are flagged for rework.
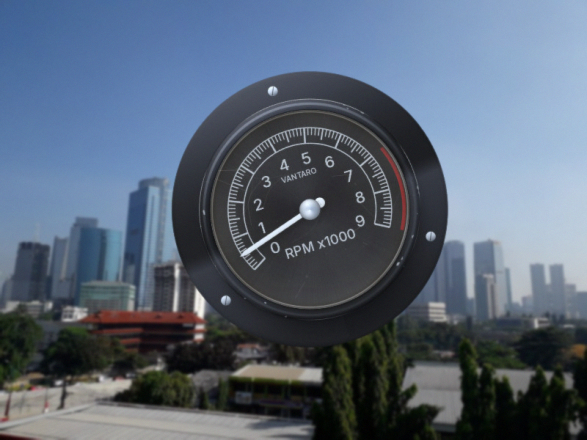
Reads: 500 (rpm)
